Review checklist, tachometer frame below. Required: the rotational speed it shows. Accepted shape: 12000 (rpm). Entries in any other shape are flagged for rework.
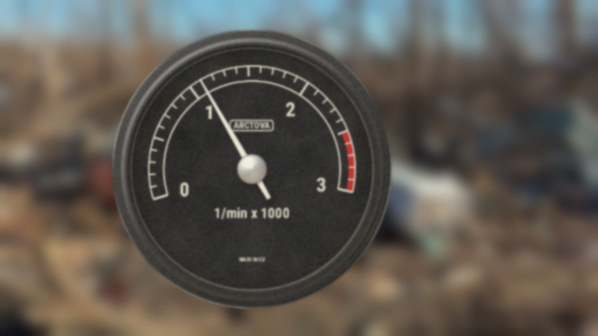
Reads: 1100 (rpm)
